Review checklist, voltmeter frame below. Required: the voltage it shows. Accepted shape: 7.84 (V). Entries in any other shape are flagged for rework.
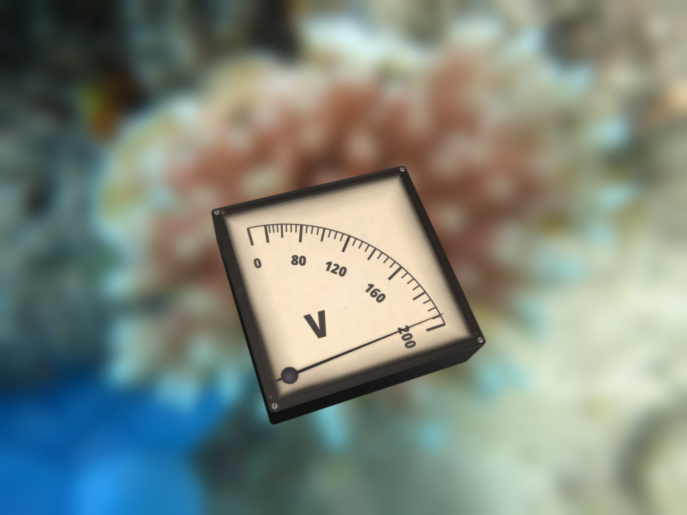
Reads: 195 (V)
